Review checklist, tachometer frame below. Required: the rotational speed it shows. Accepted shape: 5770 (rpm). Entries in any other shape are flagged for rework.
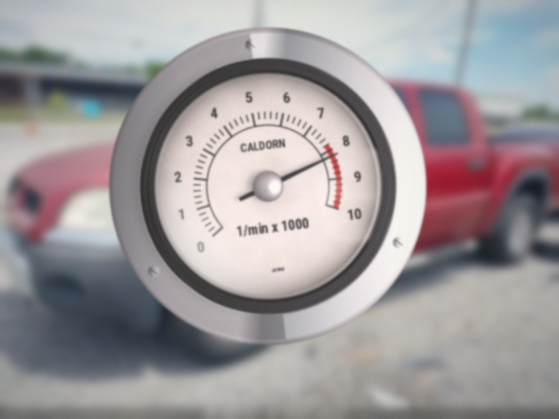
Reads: 8200 (rpm)
